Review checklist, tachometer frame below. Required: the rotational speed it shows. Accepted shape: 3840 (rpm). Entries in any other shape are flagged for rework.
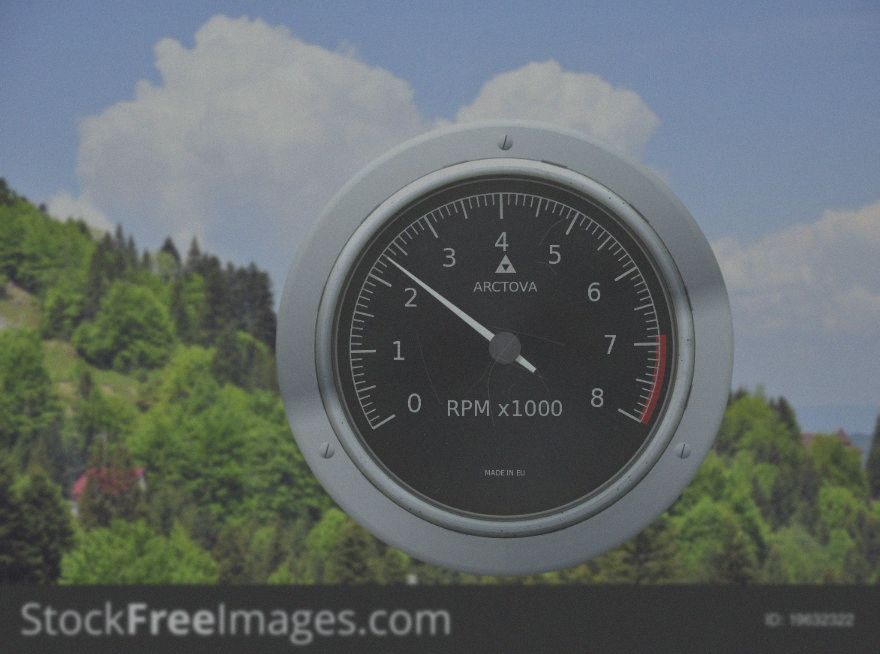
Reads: 2300 (rpm)
